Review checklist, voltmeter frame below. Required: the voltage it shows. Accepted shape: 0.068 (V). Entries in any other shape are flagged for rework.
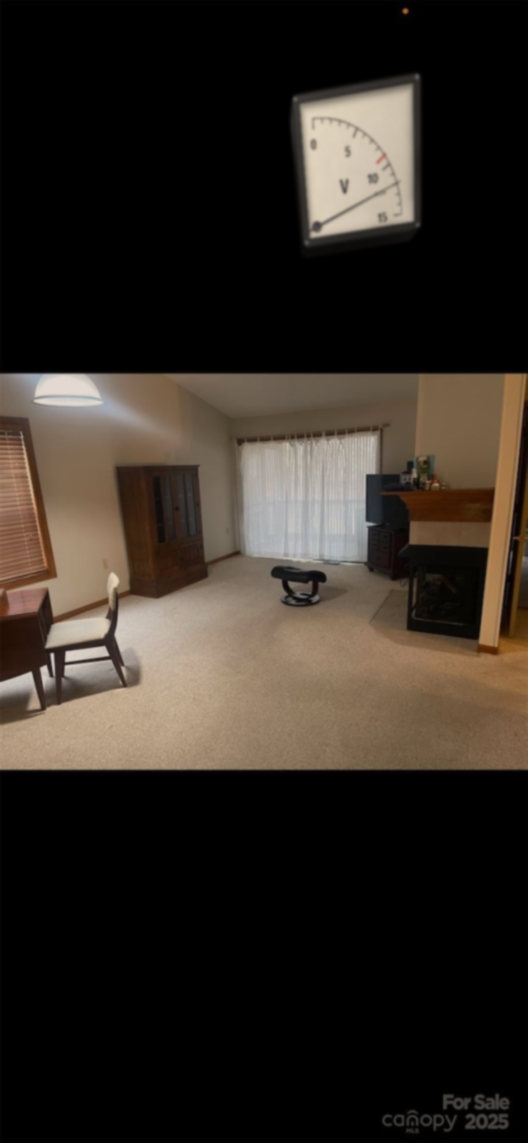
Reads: 12 (V)
